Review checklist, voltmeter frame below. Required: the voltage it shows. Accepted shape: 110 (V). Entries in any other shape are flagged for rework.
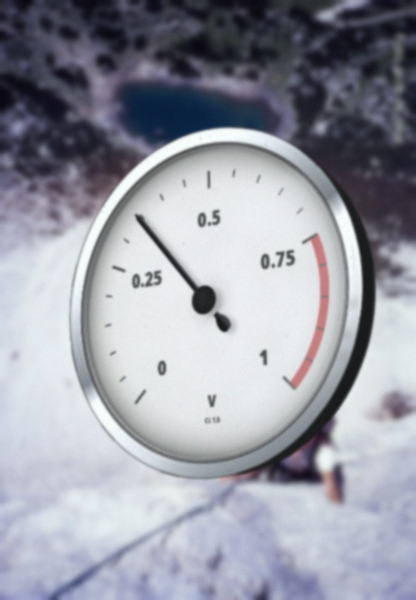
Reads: 0.35 (V)
